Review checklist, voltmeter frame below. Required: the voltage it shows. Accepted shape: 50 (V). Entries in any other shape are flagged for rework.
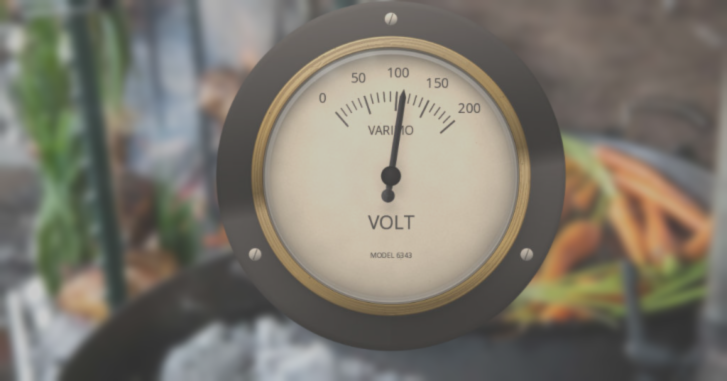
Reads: 110 (V)
